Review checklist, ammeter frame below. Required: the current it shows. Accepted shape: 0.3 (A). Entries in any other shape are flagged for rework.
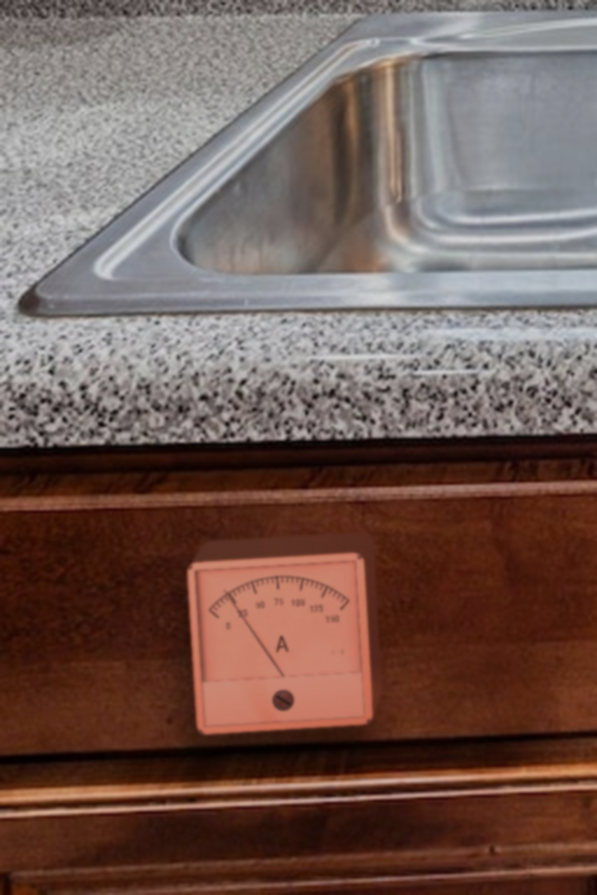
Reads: 25 (A)
